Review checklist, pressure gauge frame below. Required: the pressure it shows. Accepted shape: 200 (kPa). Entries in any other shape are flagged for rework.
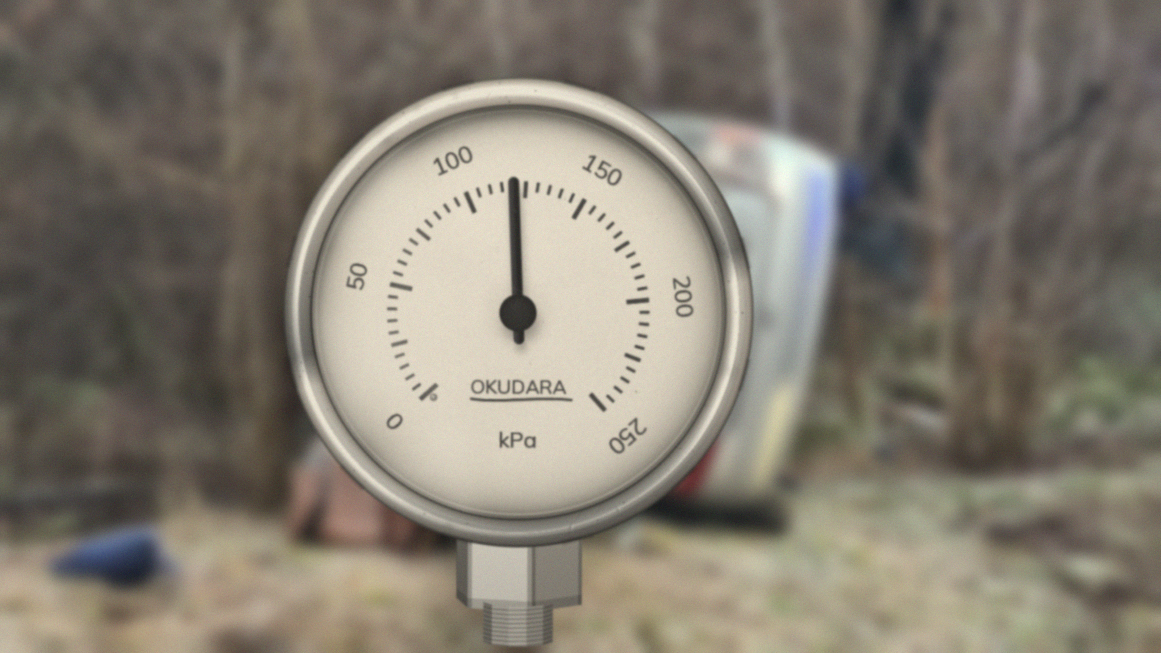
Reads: 120 (kPa)
